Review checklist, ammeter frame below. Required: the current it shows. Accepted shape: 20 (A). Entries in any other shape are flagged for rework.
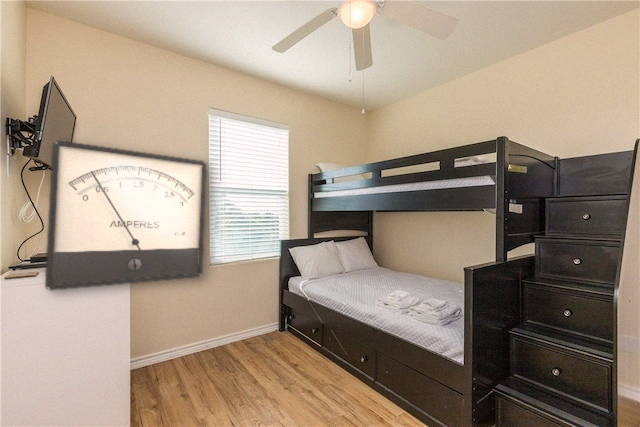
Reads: 0.5 (A)
